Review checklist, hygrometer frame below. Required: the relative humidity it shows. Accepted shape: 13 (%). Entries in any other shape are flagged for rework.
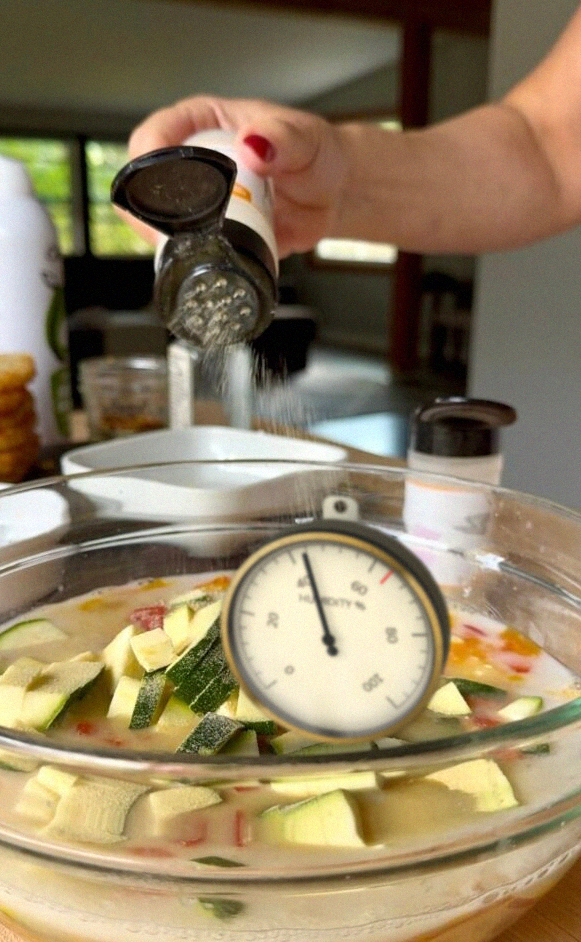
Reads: 44 (%)
